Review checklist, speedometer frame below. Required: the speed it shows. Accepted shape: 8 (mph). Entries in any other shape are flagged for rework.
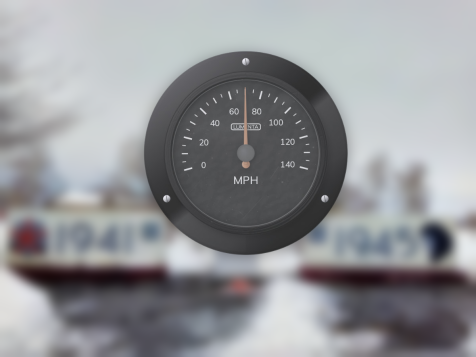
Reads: 70 (mph)
